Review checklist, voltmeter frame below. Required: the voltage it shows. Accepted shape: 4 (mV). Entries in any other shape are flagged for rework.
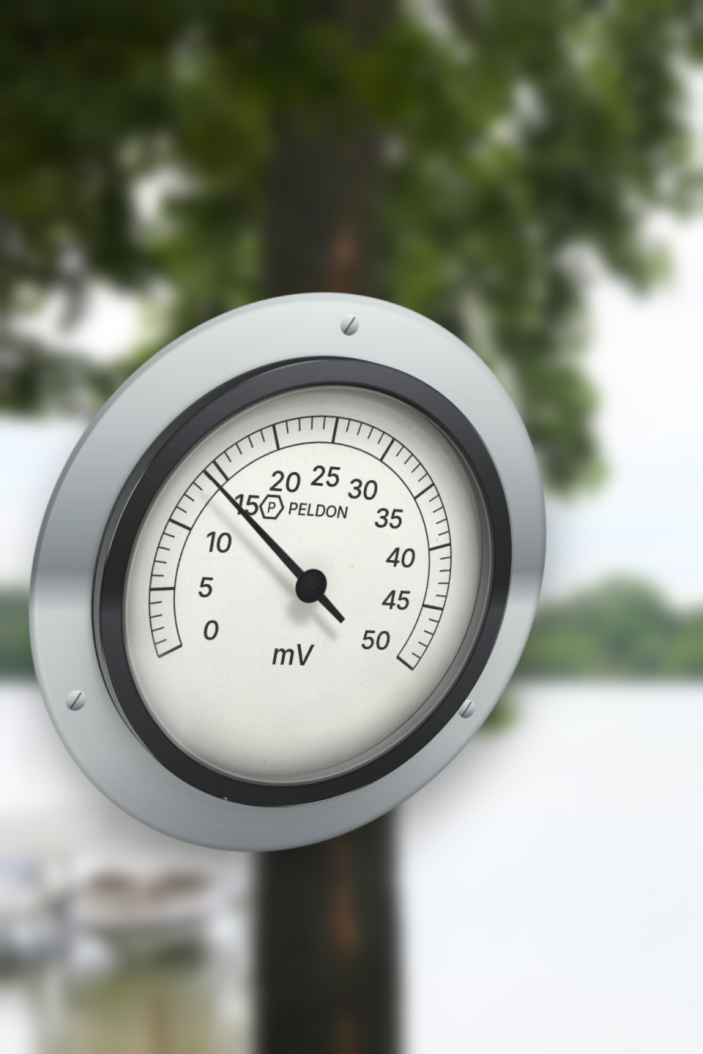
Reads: 14 (mV)
